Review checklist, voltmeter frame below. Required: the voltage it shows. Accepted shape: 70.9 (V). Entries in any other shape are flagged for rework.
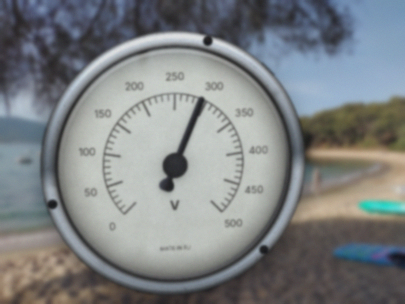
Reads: 290 (V)
